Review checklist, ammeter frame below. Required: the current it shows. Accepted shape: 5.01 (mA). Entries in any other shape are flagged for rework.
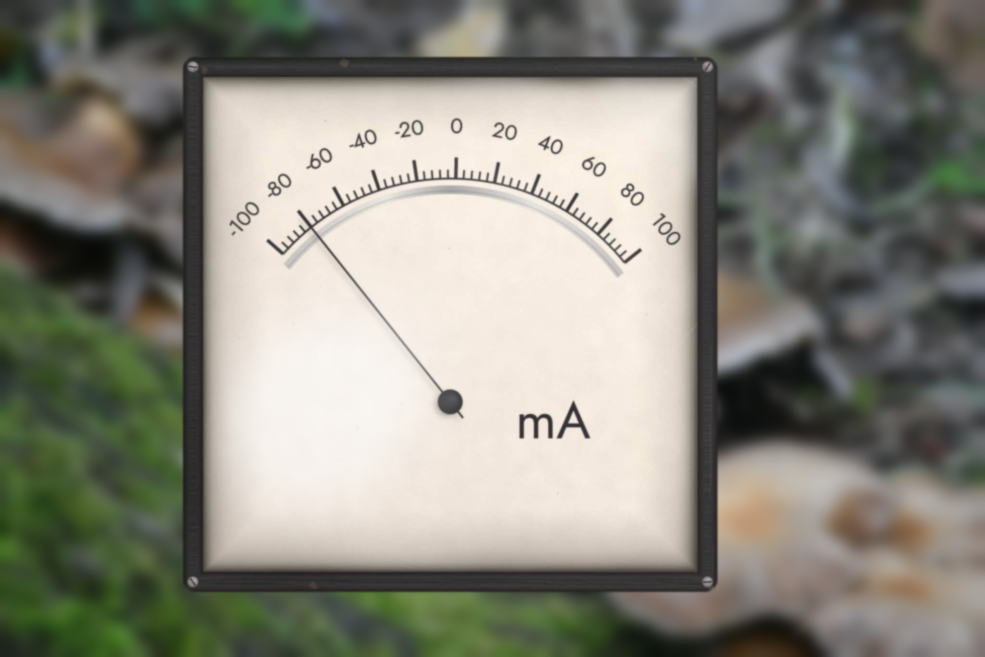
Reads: -80 (mA)
